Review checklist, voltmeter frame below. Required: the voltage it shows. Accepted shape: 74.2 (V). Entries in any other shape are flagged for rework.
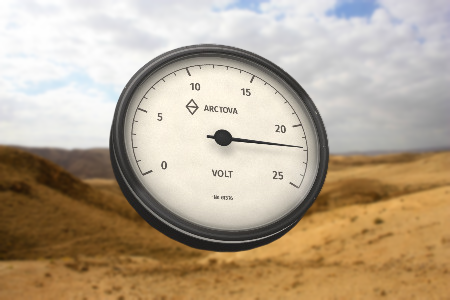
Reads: 22 (V)
